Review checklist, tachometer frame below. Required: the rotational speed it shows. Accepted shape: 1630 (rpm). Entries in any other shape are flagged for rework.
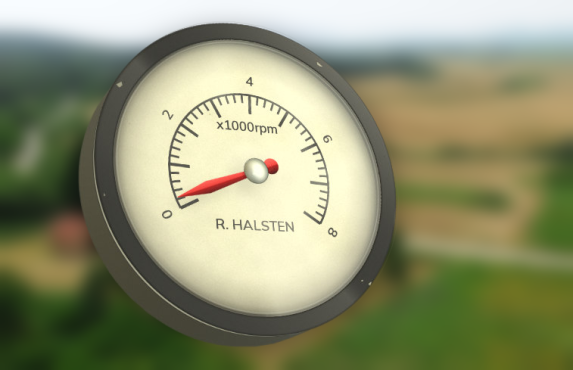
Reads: 200 (rpm)
